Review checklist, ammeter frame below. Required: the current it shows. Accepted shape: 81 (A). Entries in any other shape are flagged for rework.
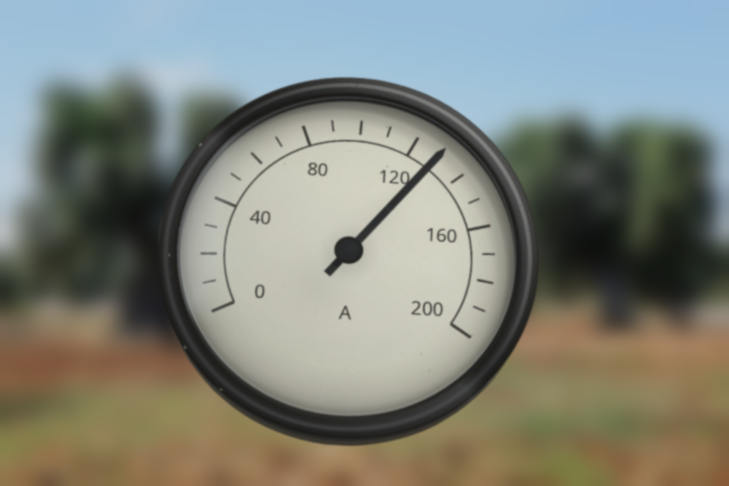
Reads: 130 (A)
